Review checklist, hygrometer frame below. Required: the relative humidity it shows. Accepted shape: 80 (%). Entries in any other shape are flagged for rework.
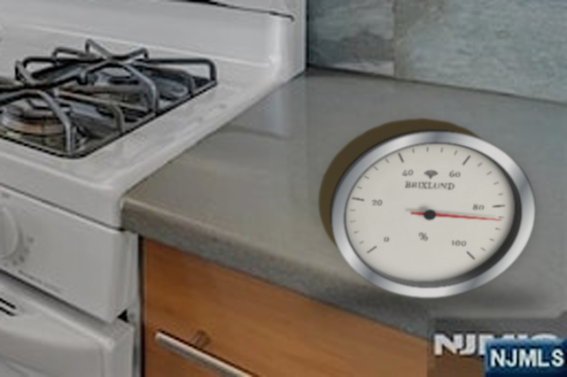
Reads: 84 (%)
